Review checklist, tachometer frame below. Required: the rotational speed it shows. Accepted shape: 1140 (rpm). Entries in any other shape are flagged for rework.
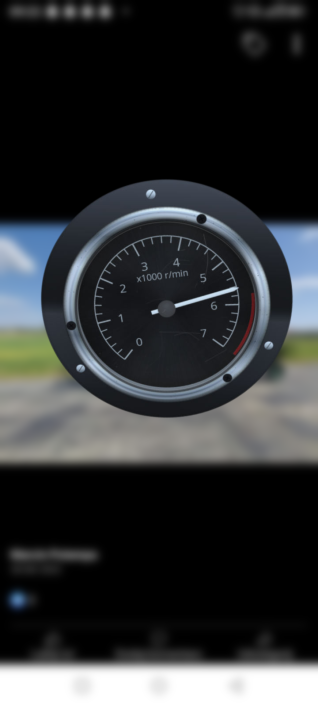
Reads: 5600 (rpm)
